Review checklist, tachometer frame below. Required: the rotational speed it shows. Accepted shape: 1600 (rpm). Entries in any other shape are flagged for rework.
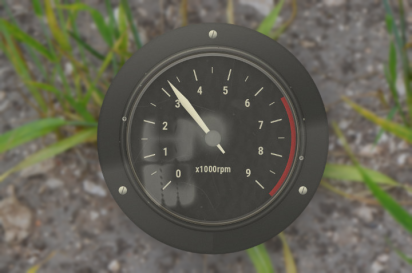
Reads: 3250 (rpm)
